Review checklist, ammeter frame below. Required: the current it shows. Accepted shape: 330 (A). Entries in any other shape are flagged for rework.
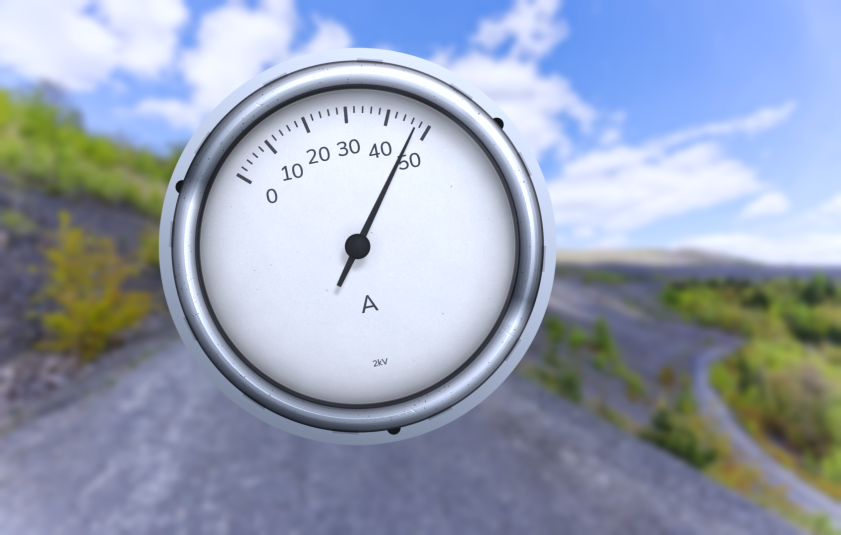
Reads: 47 (A)
